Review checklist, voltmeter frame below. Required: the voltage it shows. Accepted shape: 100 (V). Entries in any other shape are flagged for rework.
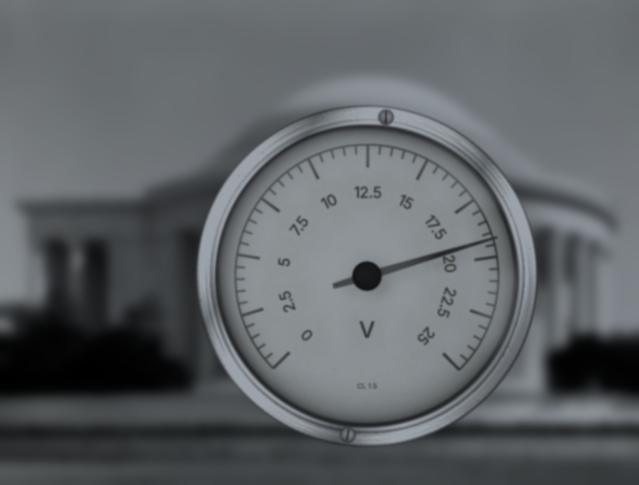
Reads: 19.25 (V)
